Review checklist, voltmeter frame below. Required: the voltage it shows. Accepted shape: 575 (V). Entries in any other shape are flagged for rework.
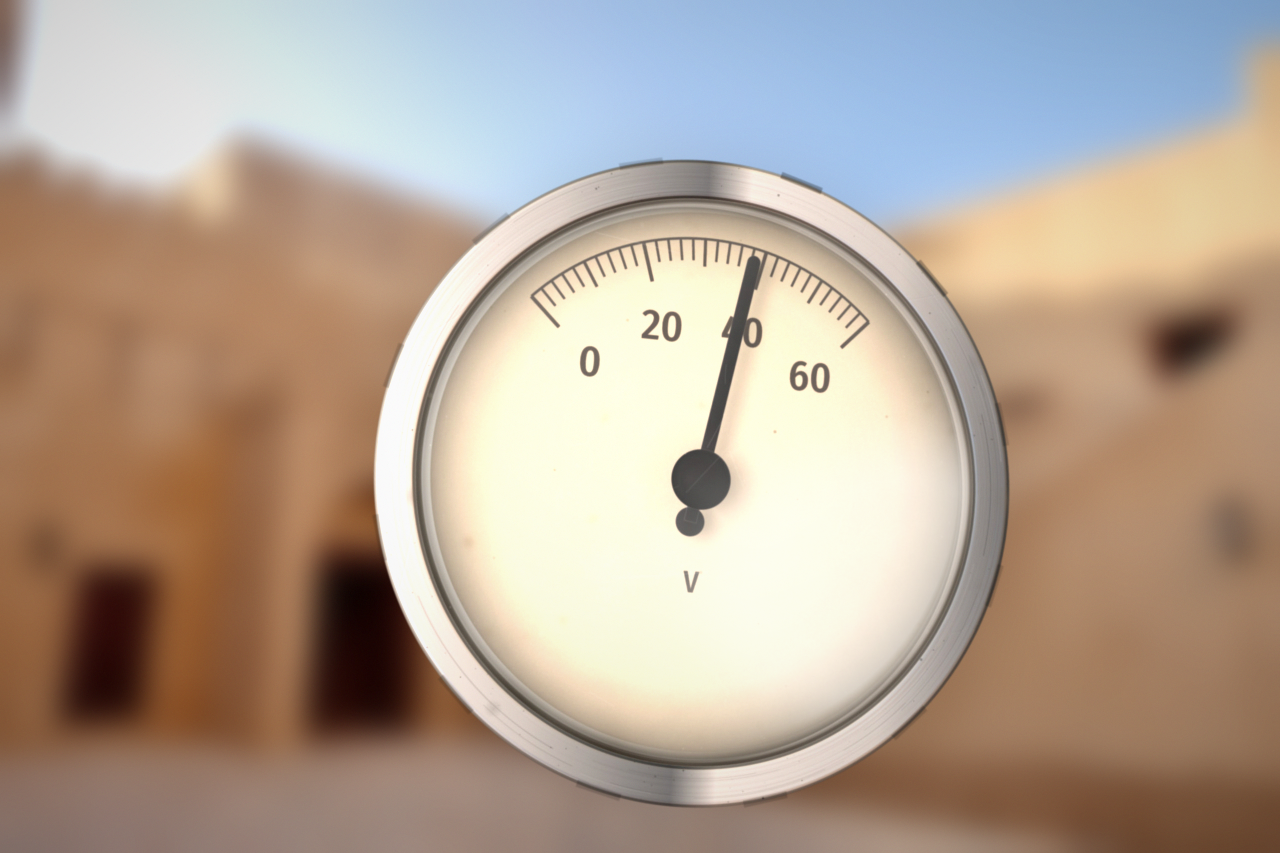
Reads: 38 (V)
